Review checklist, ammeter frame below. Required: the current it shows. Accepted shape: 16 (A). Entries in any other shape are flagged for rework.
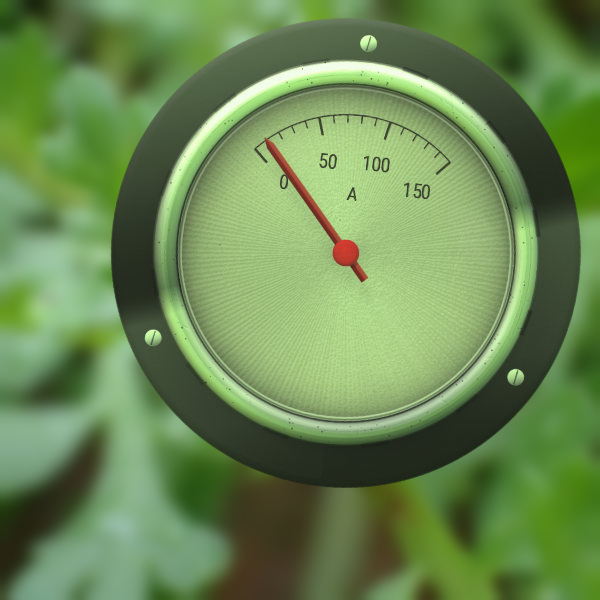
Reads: 10 (A)
